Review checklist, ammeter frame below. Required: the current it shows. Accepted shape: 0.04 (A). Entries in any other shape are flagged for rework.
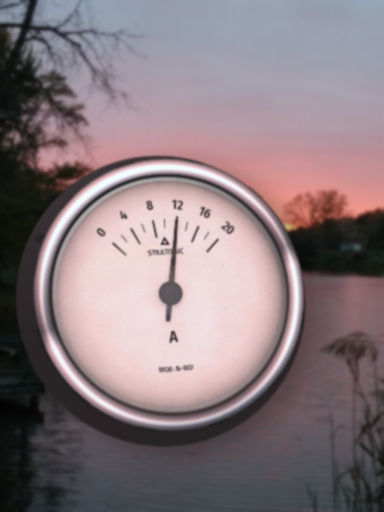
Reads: 12 (A)
